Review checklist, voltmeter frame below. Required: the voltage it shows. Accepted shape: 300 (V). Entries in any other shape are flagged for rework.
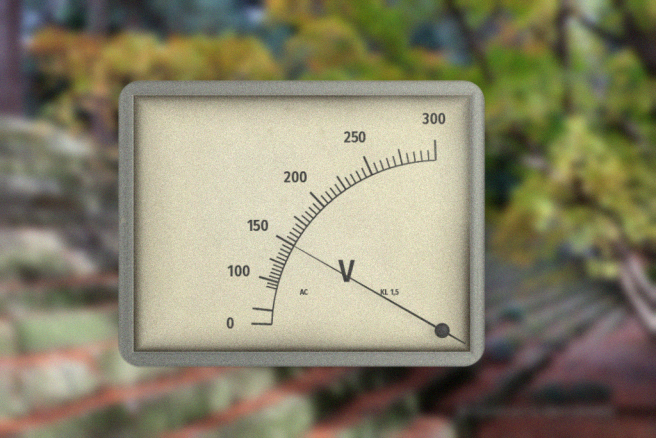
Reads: 150 (V)
